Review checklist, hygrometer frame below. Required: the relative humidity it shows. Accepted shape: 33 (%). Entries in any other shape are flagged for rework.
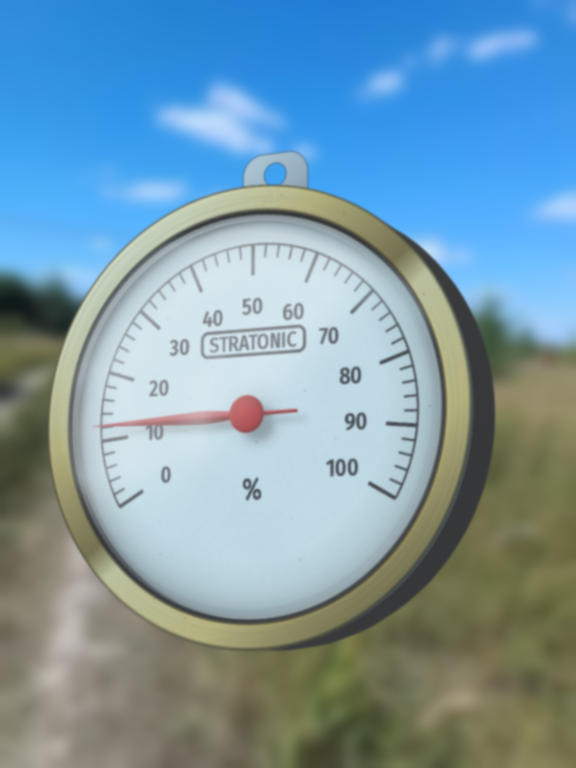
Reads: 12 (%)
